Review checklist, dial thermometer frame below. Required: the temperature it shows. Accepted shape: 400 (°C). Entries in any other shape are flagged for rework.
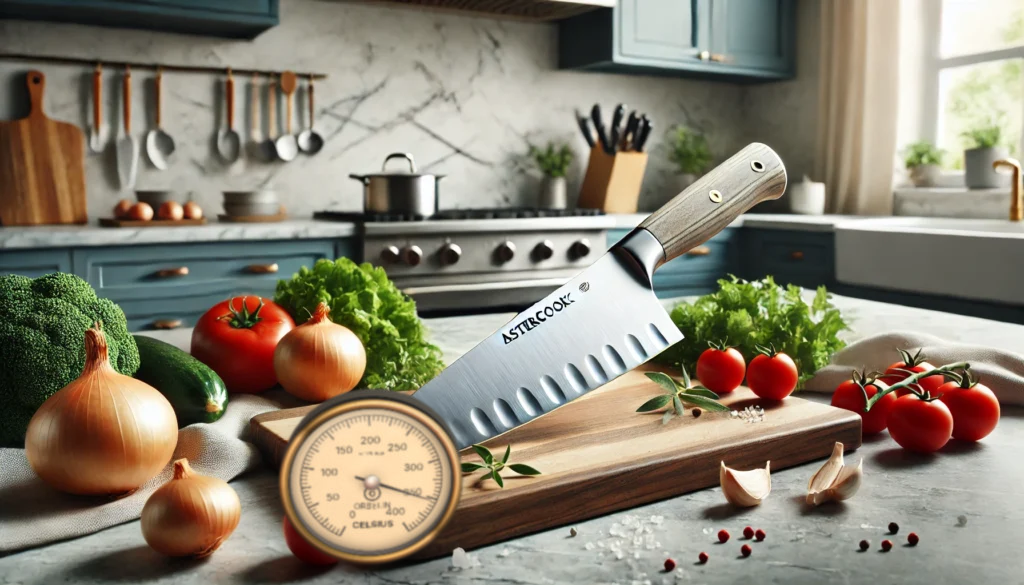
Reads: 350 (°C)
